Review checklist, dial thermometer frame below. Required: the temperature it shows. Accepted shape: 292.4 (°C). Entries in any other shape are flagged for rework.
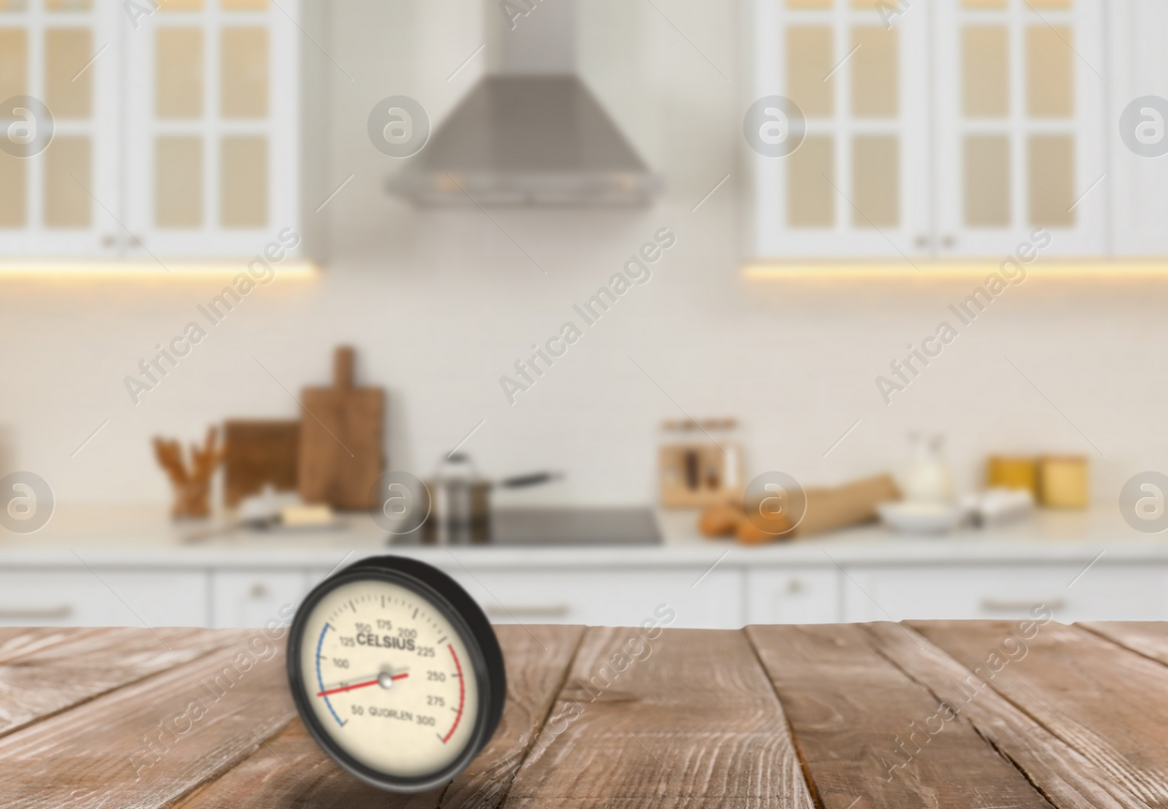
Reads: 75 (°C)
